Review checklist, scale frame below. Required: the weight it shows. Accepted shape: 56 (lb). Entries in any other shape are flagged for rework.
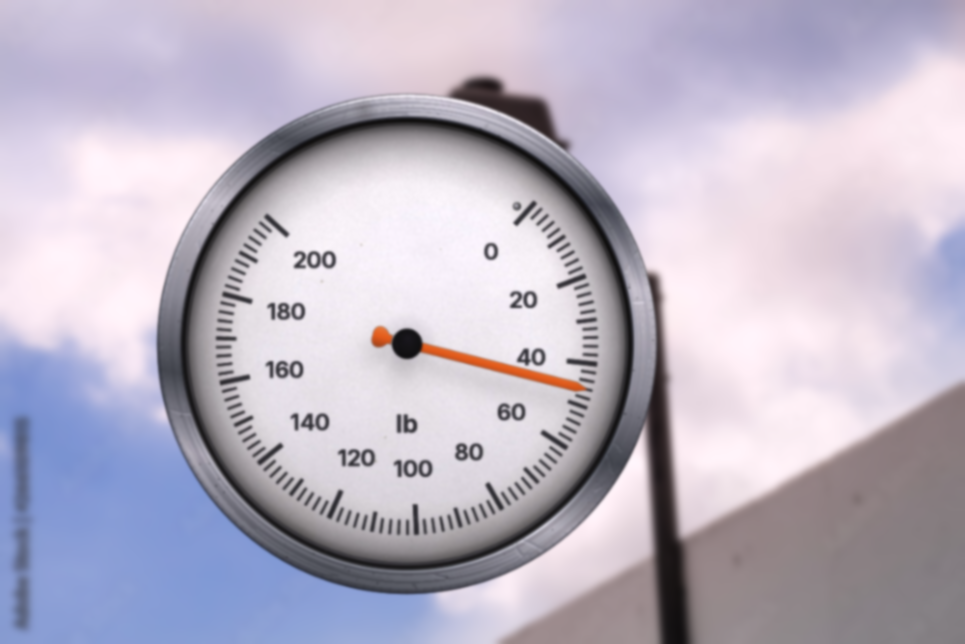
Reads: 46 (lb)
